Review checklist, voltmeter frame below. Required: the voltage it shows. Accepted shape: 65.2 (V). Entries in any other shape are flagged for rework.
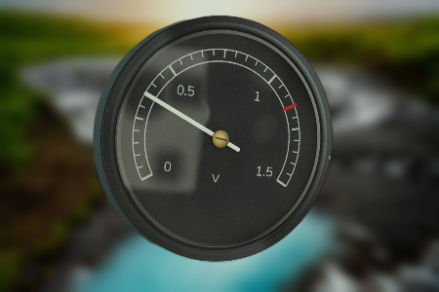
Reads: 0.35 (V)
